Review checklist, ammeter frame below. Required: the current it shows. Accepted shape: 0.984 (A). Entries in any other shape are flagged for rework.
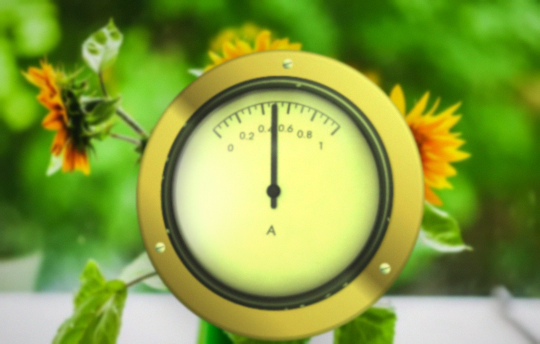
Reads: 0.5 (A)
